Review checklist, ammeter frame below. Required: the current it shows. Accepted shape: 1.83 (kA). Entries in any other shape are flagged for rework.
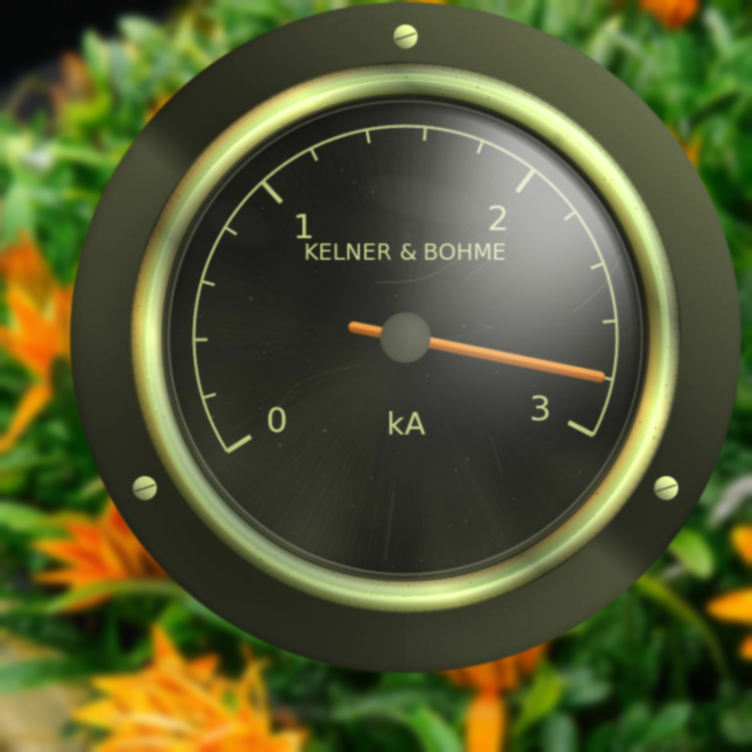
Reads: 2.8 (kA)
